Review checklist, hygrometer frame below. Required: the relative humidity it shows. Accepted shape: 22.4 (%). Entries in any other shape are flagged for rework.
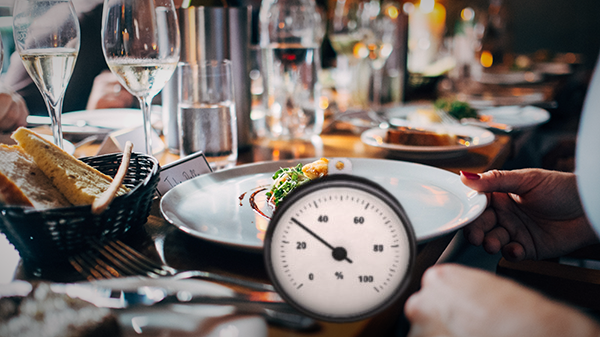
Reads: 30 (%)
